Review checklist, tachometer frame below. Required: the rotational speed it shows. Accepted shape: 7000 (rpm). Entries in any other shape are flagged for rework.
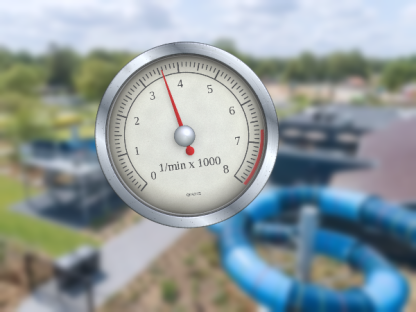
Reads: 3600 (rpm)
